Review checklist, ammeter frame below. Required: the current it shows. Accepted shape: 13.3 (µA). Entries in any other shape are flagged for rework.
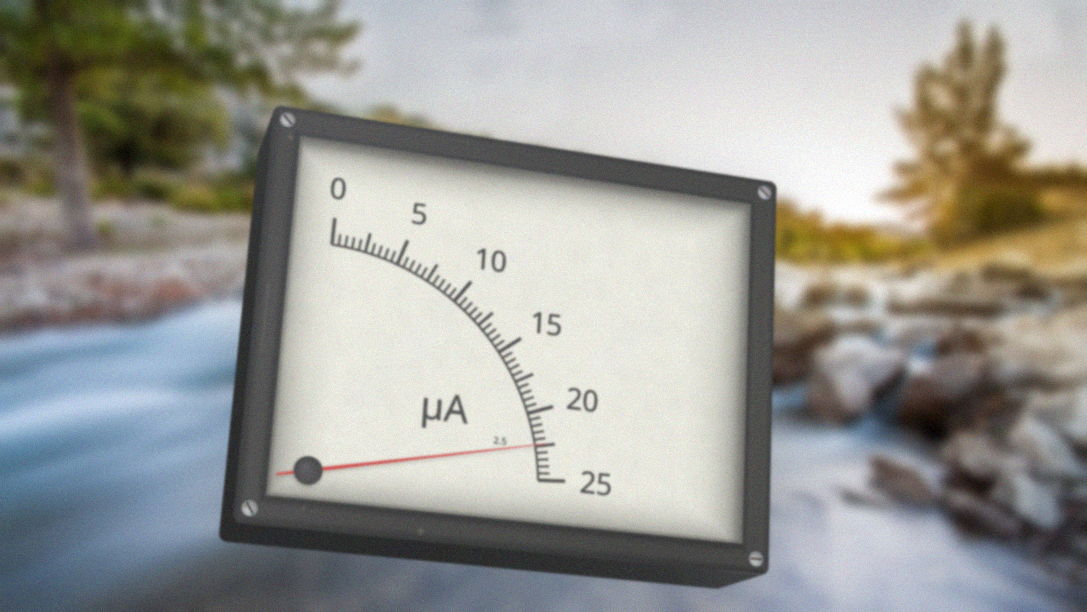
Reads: 22.5 (µA)
